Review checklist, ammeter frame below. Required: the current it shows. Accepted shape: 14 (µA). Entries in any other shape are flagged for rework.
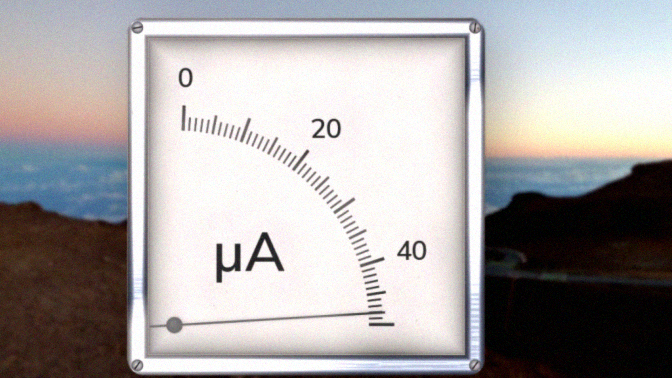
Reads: 48 (µA)
